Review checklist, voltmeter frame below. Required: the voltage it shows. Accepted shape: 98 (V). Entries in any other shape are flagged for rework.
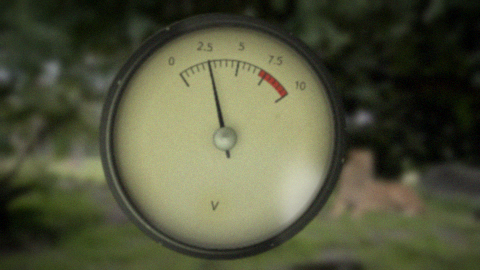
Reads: 2.5 (V)
